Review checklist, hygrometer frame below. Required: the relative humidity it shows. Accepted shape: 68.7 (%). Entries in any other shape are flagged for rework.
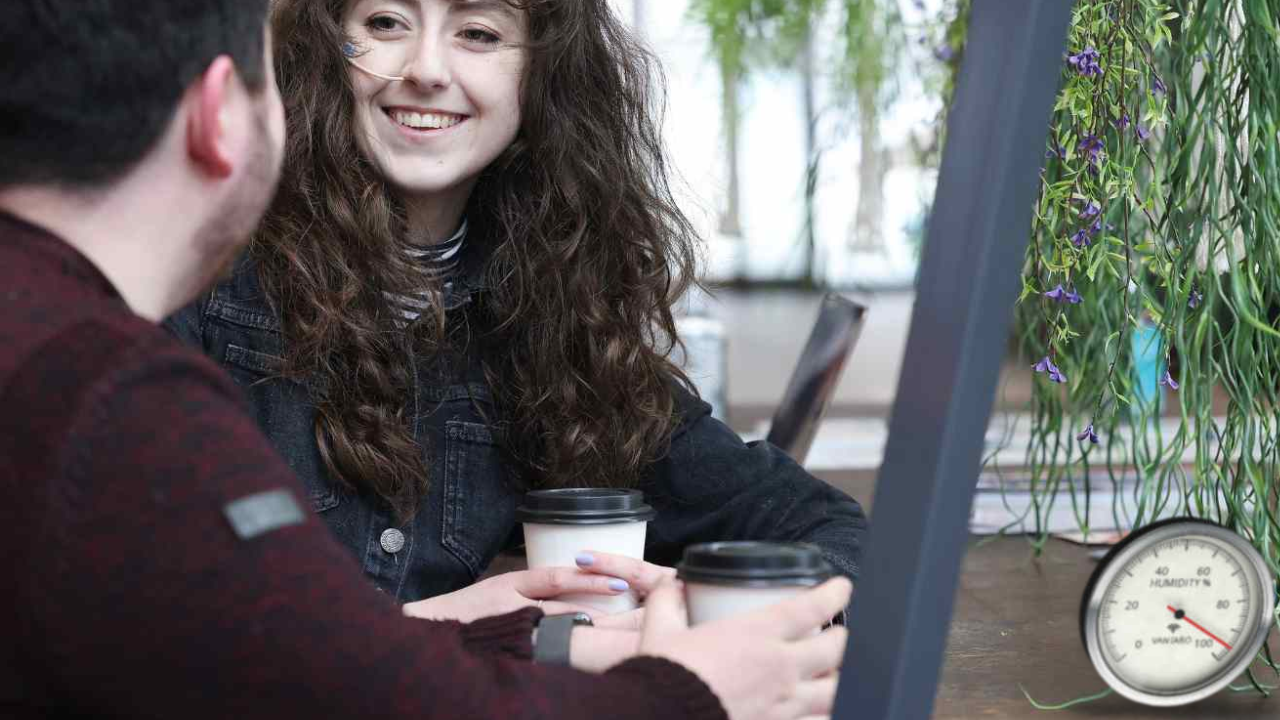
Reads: 95 (%)
